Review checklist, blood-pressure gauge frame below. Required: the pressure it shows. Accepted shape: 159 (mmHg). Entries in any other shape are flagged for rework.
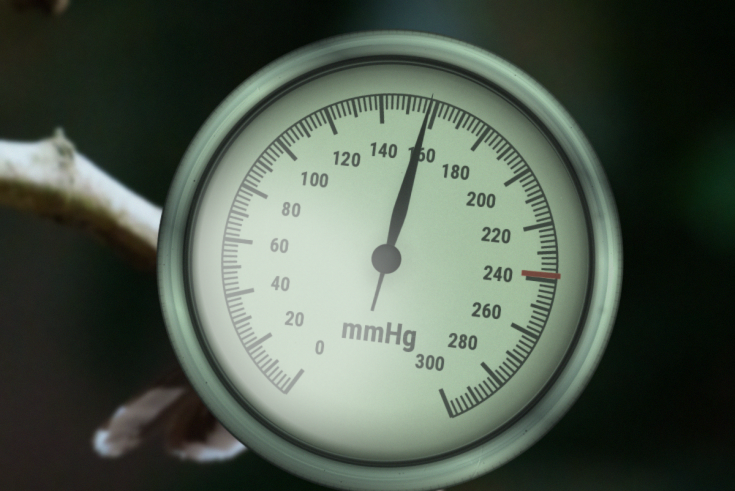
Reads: 158 (mmHg)
